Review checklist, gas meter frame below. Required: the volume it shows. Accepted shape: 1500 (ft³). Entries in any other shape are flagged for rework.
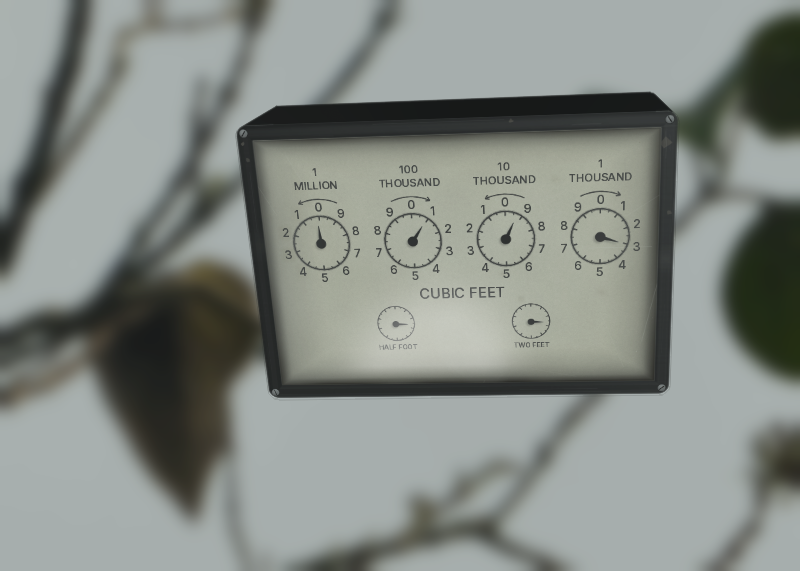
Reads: 9300 (ft³)
